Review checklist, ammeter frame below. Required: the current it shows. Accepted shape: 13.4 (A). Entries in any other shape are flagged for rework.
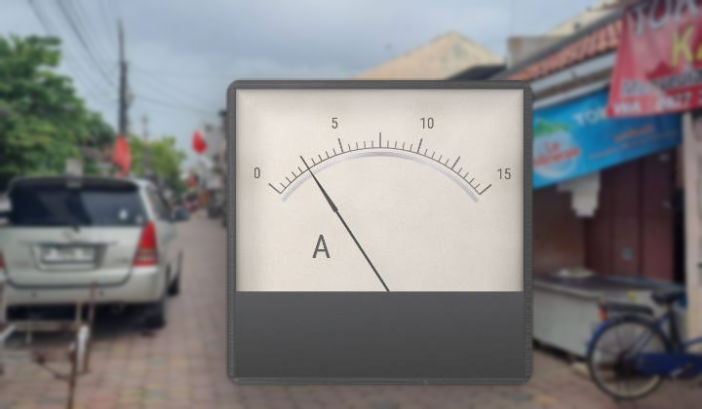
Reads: 2.5 (A)
